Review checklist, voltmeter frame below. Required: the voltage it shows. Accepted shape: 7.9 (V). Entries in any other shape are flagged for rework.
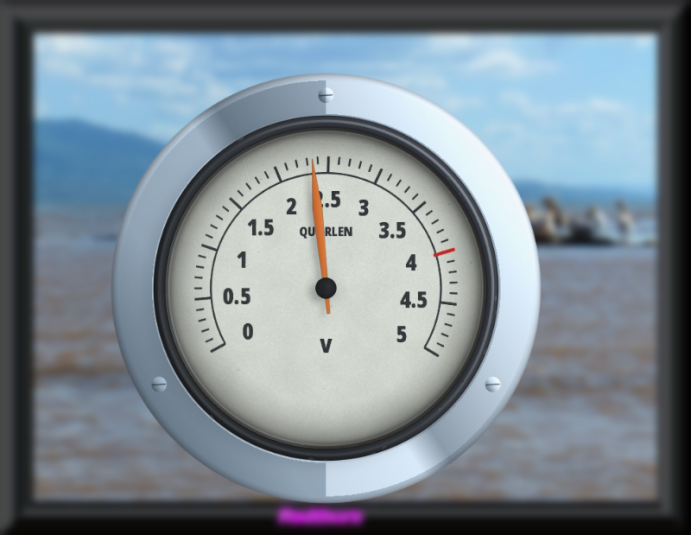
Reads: 2.35 (V)
